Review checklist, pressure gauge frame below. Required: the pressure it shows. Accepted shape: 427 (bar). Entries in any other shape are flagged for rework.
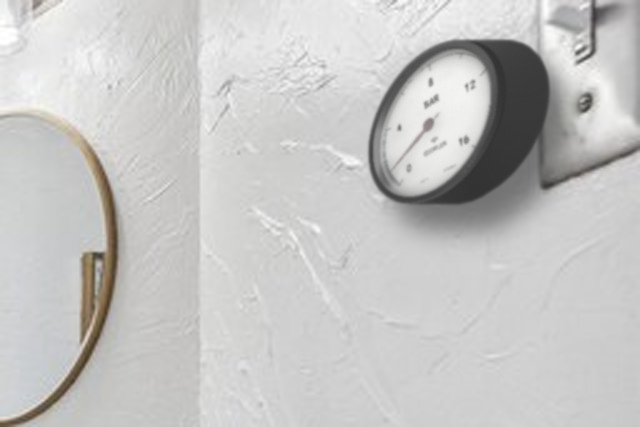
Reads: 1 (bar)
